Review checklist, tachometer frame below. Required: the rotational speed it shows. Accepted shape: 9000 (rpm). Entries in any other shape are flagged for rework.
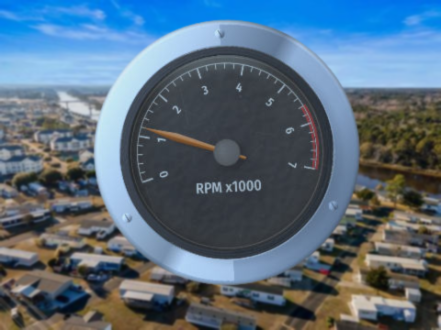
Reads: 1200 (rpm)
